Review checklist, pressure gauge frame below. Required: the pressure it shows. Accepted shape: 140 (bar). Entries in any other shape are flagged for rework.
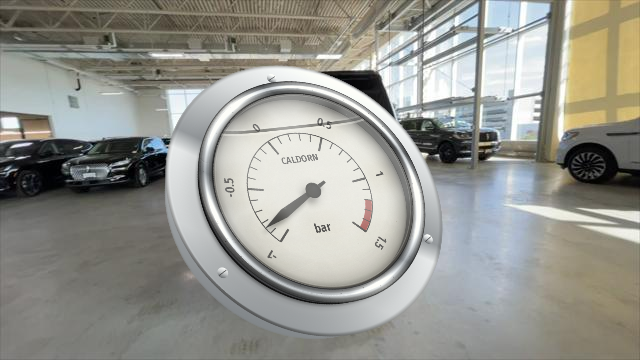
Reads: -0.85 (bar)
